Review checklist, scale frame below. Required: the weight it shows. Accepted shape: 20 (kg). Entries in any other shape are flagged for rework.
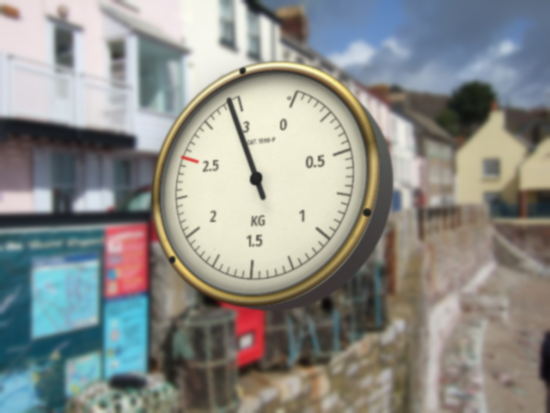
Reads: 2.95 (kg)
